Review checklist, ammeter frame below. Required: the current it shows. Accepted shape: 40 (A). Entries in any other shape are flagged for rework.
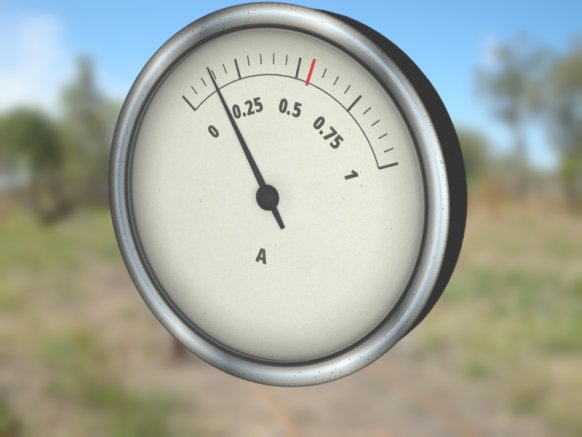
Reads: 0.15 (A)
